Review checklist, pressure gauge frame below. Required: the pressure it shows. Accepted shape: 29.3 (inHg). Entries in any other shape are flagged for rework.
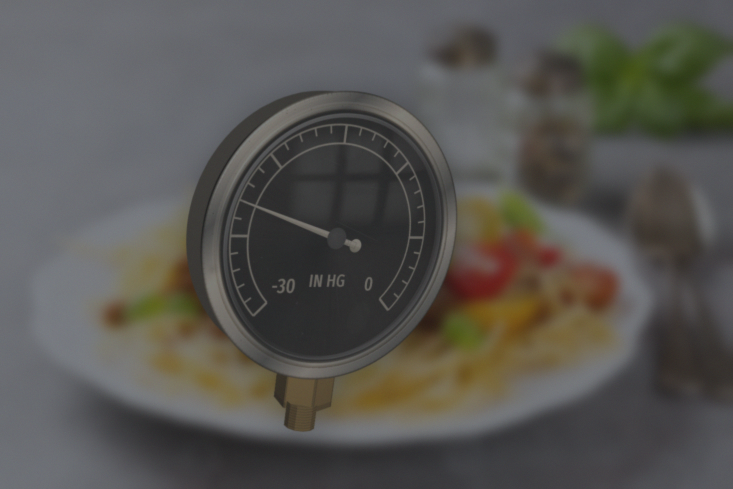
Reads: -23 (inHg)
